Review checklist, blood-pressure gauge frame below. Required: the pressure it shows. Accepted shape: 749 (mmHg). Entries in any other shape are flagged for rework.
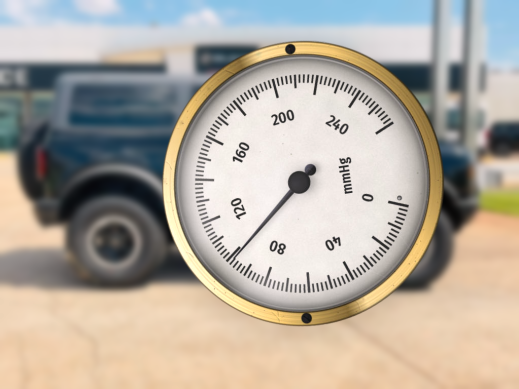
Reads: 98 (mmHg)
